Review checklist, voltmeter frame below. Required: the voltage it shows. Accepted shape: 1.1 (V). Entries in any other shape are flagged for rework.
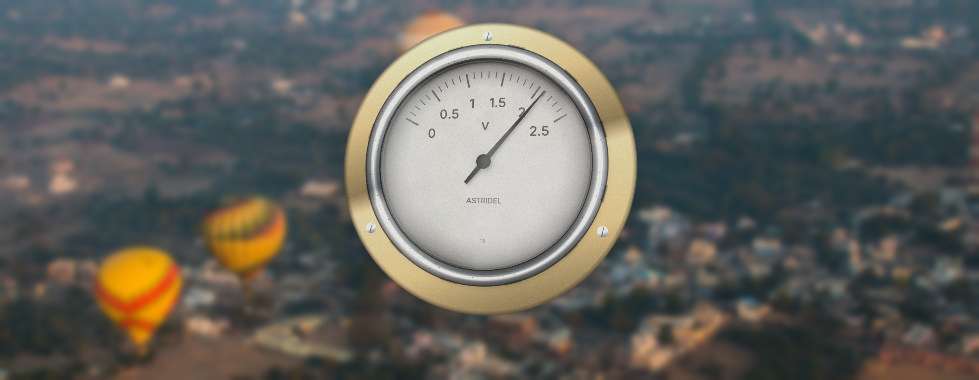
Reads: 2.1 (V)
